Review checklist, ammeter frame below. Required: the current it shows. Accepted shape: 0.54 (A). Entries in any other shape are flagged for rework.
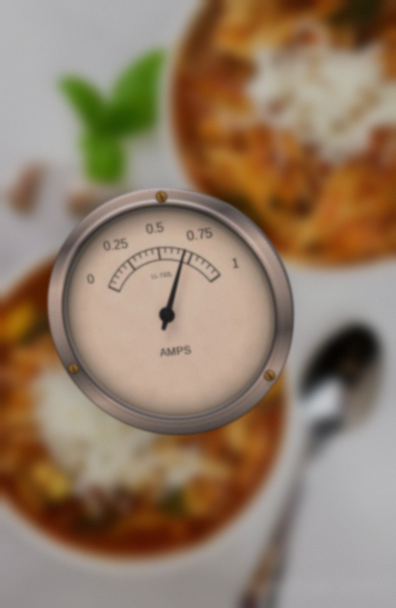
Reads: 0.7 (A)
